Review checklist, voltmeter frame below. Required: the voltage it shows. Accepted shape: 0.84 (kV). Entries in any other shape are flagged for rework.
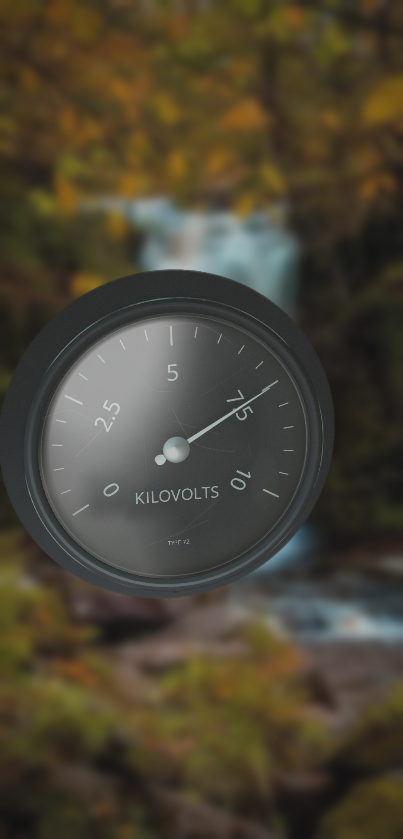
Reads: 7.5 (kV)
